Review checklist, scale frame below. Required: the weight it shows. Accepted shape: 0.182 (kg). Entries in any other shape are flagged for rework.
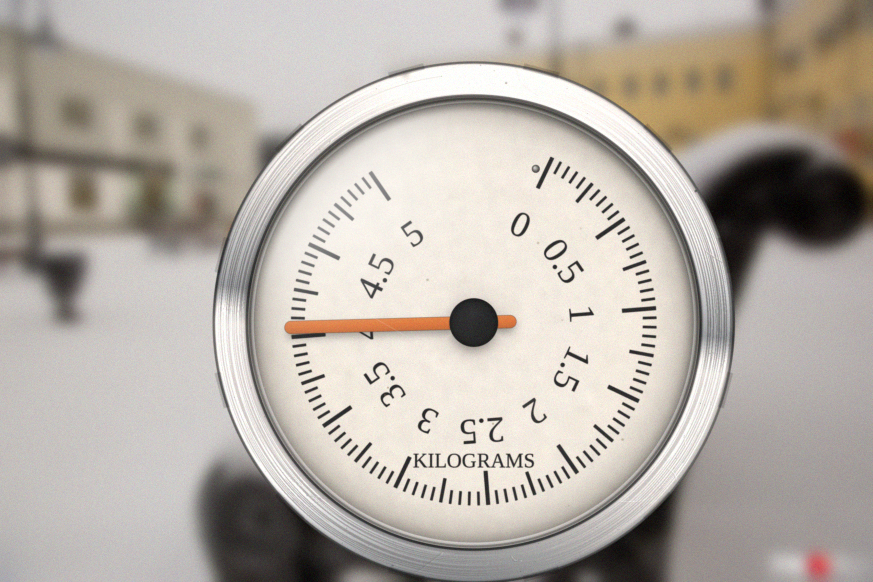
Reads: 4.05 (kg)
